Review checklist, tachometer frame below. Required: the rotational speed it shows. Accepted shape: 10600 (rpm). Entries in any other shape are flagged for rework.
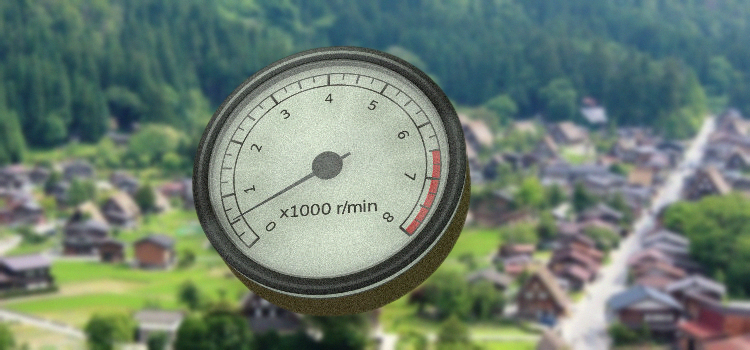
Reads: 500 (rpm)
